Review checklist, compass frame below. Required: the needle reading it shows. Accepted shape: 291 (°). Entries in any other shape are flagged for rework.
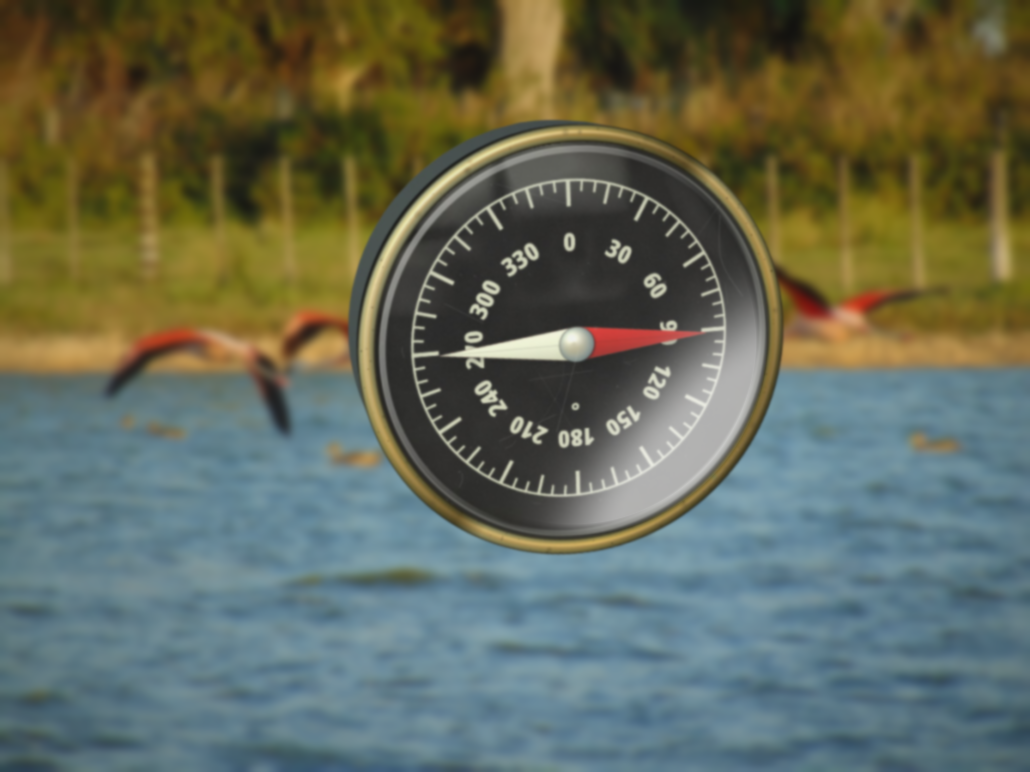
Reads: 90 (°)
